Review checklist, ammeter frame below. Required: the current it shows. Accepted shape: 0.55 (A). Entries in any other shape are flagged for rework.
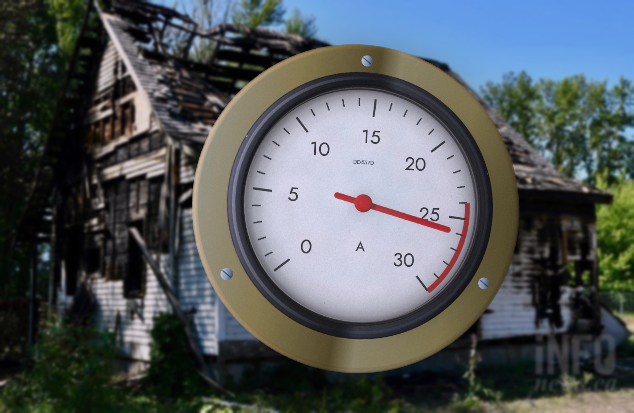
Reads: 26 (A)
